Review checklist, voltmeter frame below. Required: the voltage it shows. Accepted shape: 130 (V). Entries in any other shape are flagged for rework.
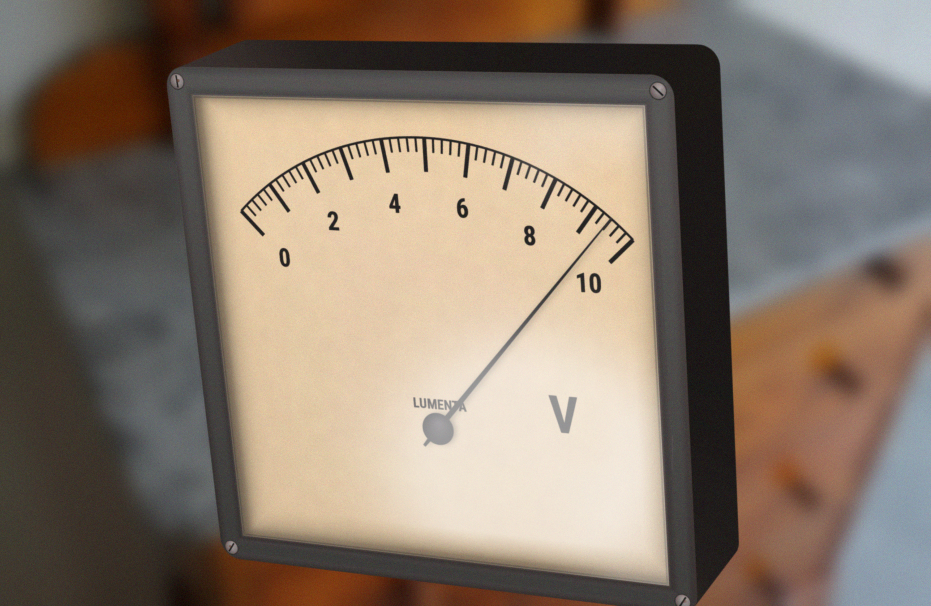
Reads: 9.4 (V)
